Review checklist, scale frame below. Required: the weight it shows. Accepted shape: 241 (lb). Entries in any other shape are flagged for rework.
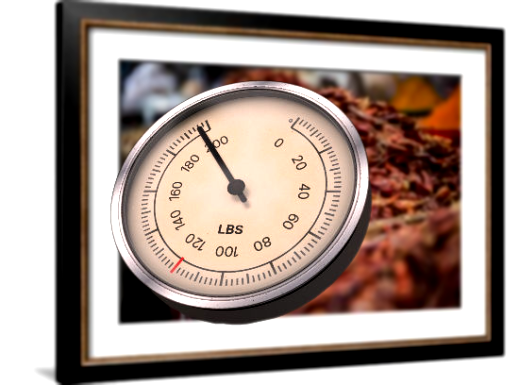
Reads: 196 (lb)
